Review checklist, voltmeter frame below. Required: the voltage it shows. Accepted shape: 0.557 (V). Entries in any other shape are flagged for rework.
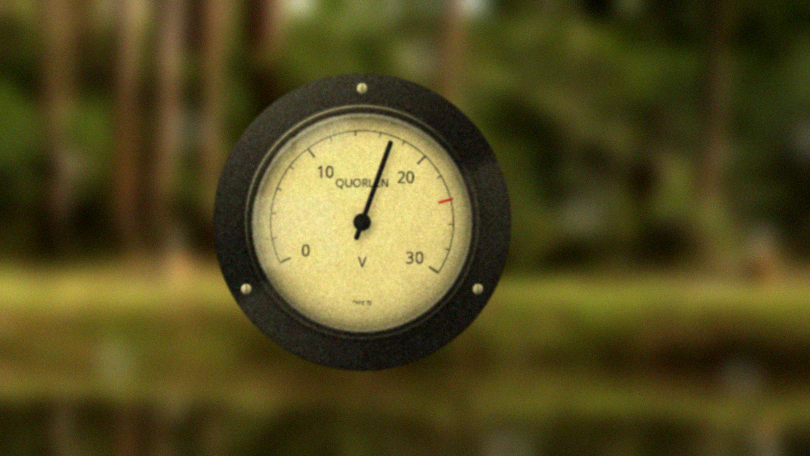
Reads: 17 (V)
